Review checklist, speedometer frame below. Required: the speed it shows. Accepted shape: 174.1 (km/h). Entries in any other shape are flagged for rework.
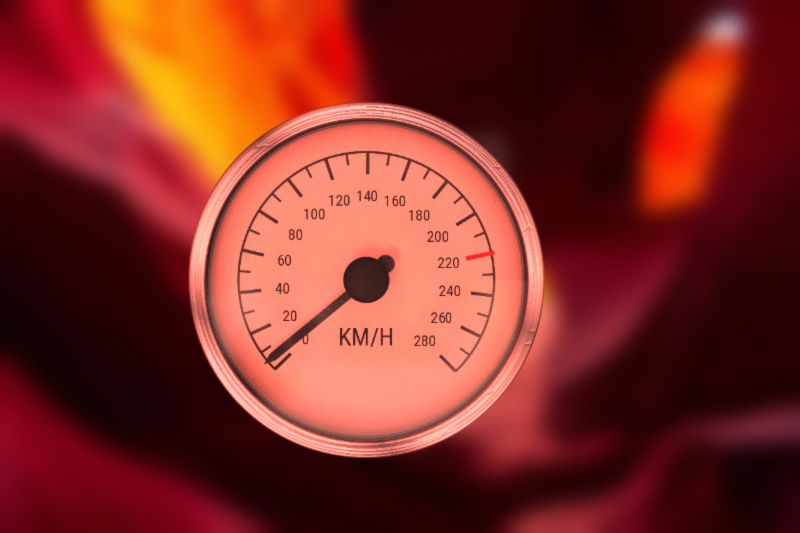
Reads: 5 (km/h)
